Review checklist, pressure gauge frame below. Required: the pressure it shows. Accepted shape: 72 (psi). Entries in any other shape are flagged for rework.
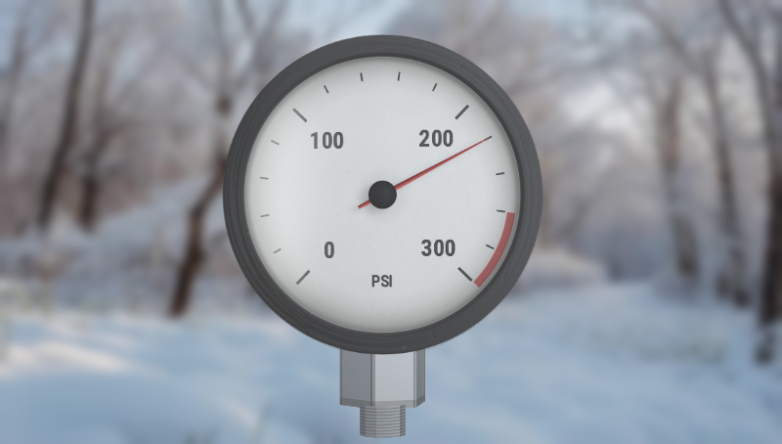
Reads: 220 (psi)
